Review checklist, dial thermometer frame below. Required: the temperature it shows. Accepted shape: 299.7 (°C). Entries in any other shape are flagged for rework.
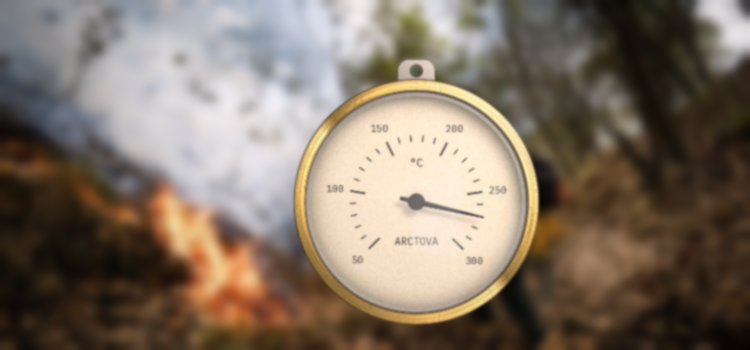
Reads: 270 (°C)
